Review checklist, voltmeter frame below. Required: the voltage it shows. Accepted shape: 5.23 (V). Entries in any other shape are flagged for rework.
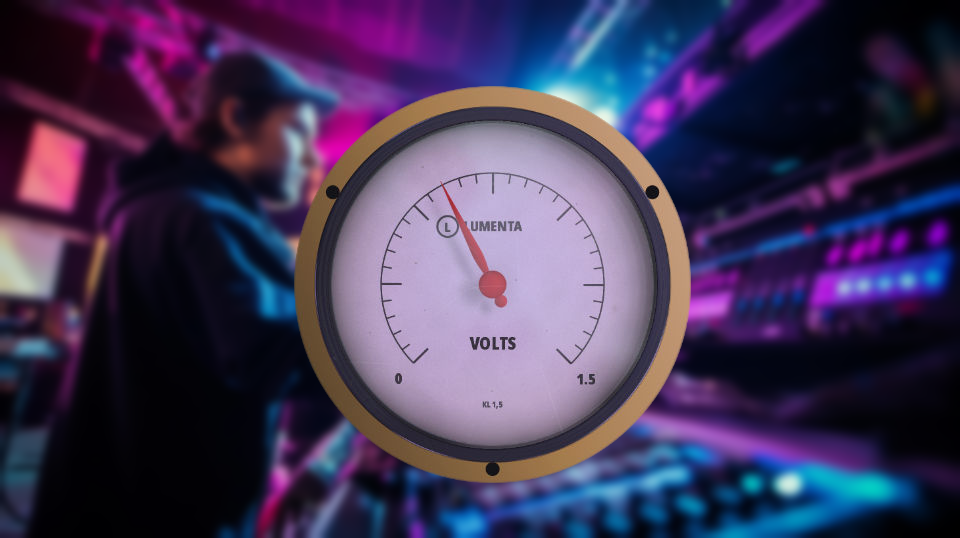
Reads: 0.6 (V)
